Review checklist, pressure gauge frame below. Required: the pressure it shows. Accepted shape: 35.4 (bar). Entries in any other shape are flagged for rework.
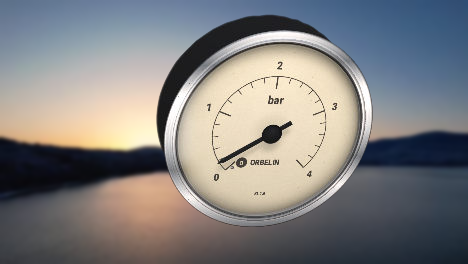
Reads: 0.2 (bar)
